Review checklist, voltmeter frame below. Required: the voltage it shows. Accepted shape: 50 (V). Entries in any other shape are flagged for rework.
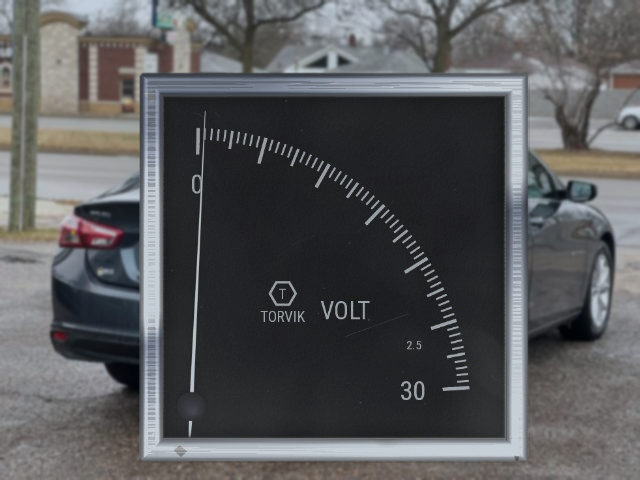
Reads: 0.5 (V)
